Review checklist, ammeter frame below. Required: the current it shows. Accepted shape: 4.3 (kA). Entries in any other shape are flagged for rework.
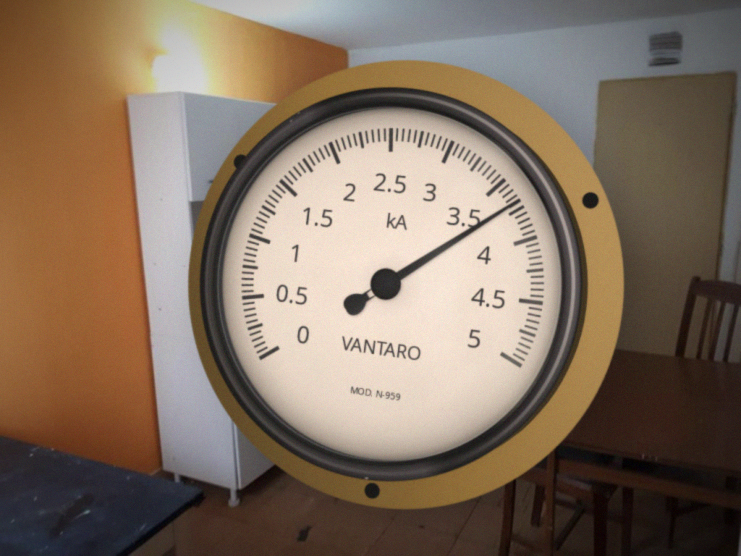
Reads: 3.7 (kA)
